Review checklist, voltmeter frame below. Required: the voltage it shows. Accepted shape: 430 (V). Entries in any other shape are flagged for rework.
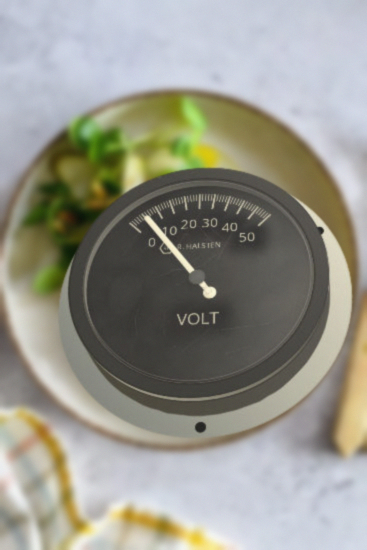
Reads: 5 (V)
